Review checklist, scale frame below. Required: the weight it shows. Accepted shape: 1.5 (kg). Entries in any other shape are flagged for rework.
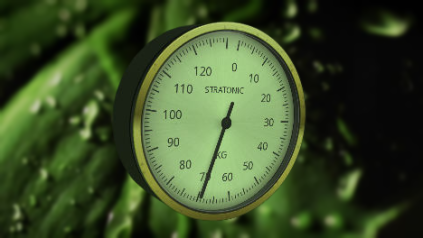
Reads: 70 (kg)
